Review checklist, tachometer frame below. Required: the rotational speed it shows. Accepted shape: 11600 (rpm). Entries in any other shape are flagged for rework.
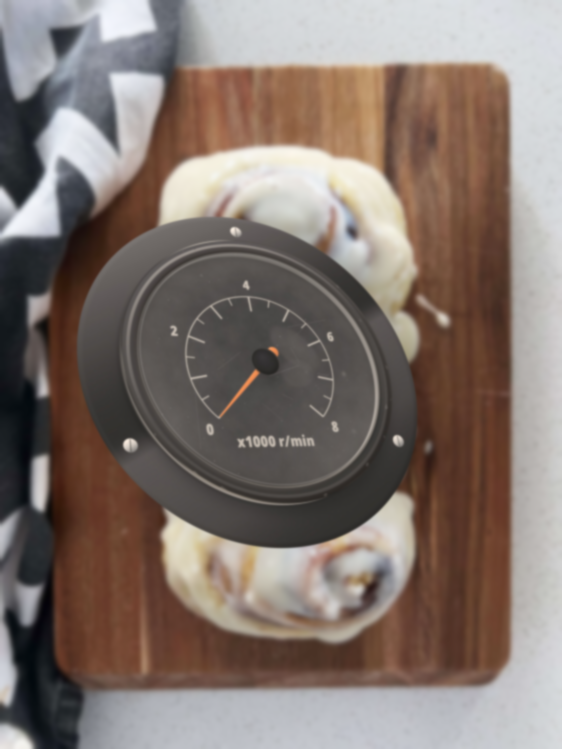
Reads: 0 (rpm)
